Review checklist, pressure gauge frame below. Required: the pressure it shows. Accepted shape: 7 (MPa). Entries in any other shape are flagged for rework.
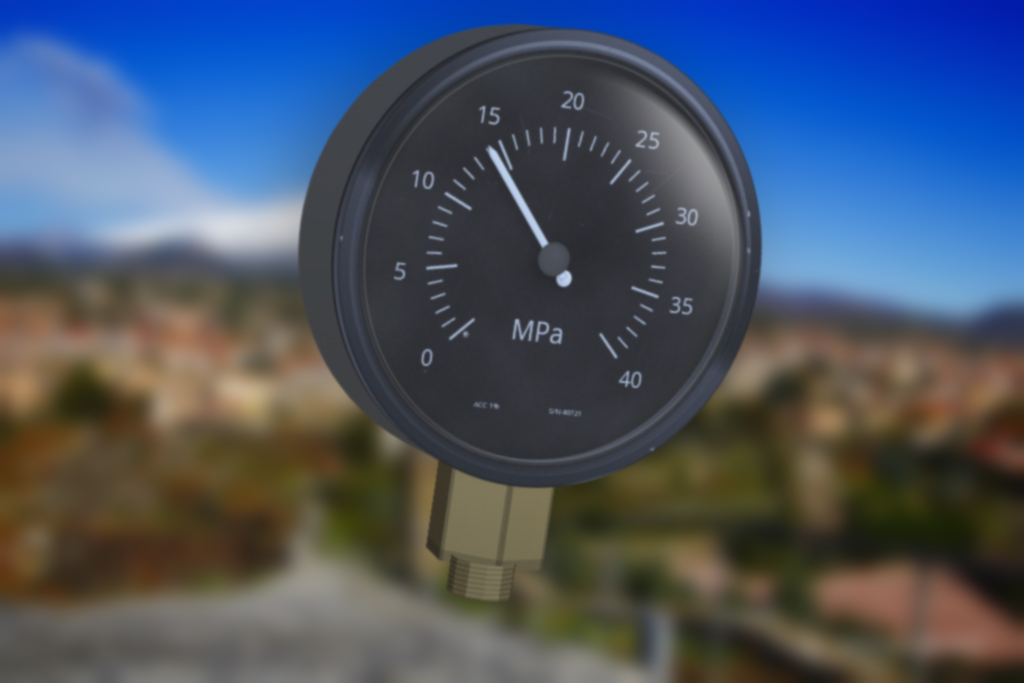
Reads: 14 (MPa)
